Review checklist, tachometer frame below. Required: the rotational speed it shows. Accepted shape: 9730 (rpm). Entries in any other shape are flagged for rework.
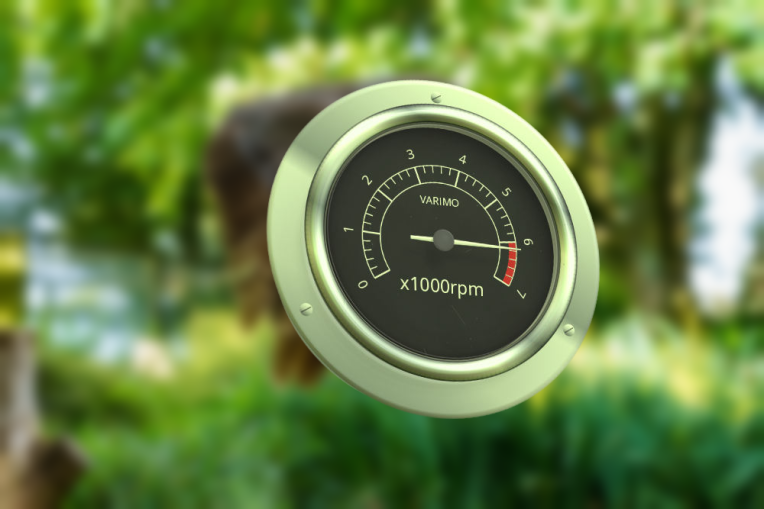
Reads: 6200 (rpm)
